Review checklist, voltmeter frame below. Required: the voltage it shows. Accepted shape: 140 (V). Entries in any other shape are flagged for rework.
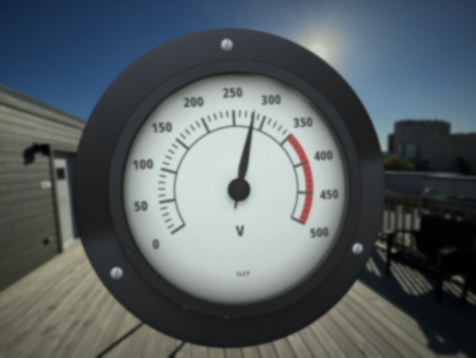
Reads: 280 (V)
